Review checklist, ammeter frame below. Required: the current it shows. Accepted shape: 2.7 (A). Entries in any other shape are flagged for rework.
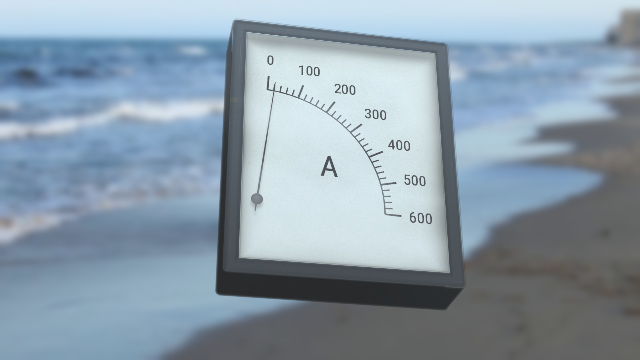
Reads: 20 (A)
